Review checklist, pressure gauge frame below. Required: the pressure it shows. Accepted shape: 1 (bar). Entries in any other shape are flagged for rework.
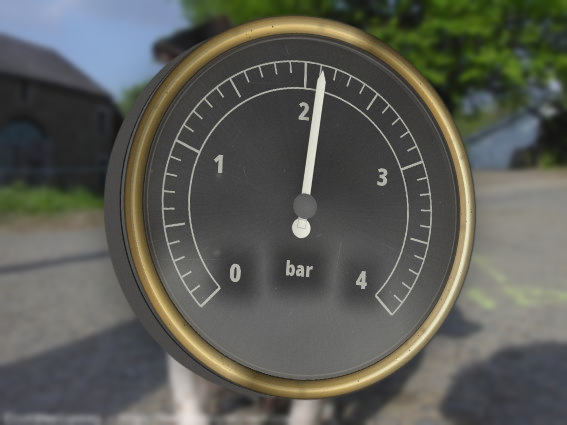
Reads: 2.1 (bar)
